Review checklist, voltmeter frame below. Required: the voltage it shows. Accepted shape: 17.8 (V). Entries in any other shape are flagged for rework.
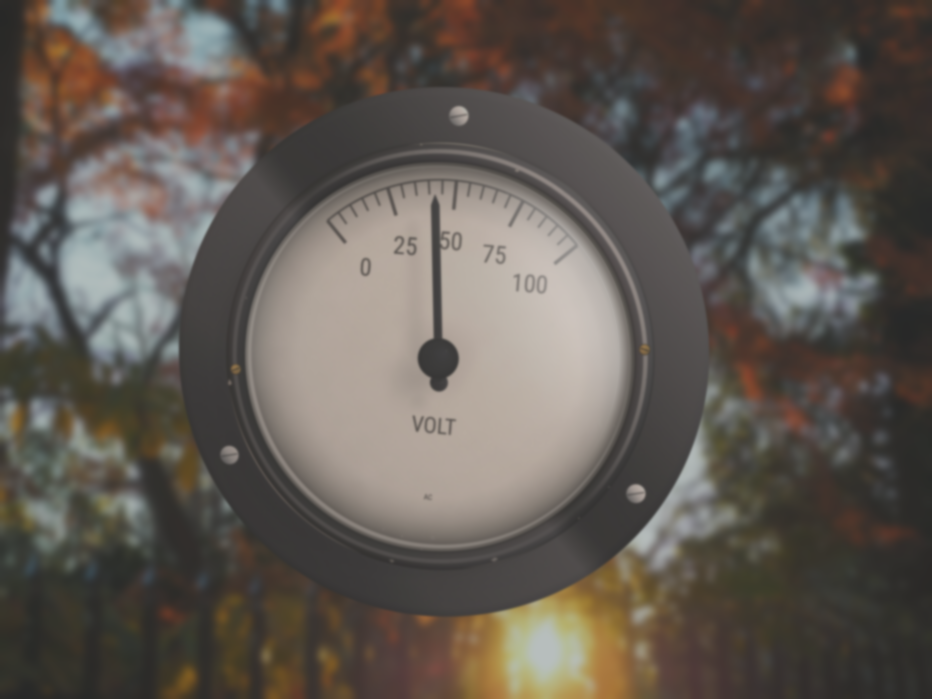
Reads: 42.5 (V)
